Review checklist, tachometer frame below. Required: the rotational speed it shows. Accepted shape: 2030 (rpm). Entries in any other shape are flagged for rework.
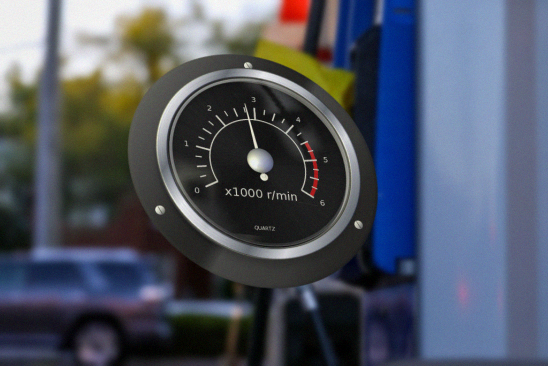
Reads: 2750 (rpm)
